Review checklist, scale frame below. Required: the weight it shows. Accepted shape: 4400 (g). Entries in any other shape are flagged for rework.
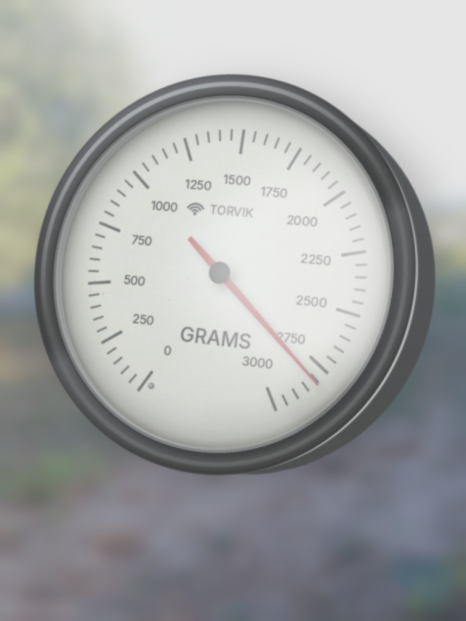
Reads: 2800 (g)
